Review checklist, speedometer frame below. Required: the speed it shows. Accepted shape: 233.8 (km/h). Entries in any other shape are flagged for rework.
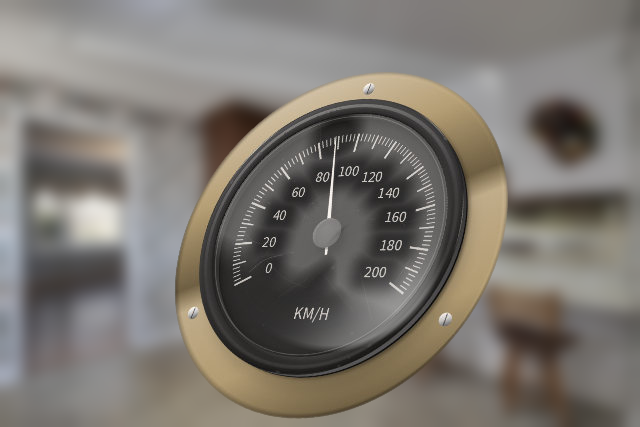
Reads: 90 (km/h)
